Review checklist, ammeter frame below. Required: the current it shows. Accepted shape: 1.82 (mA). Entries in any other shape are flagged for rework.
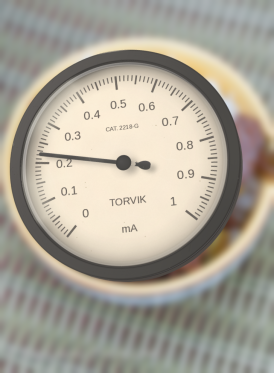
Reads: 0.22 (mA)
